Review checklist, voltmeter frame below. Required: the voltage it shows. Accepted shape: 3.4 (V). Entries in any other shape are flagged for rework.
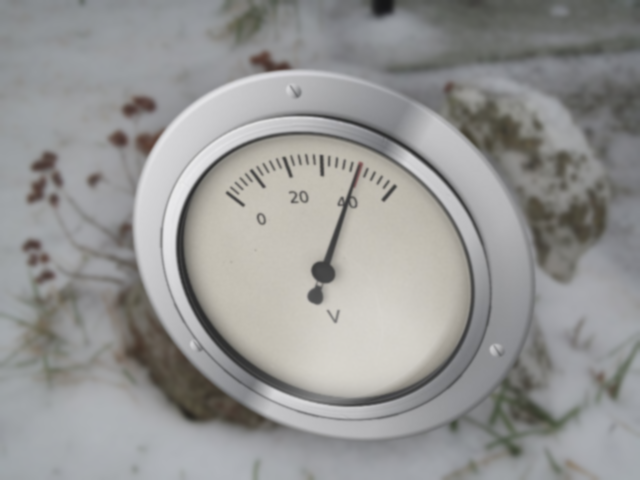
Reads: 40 (V)
